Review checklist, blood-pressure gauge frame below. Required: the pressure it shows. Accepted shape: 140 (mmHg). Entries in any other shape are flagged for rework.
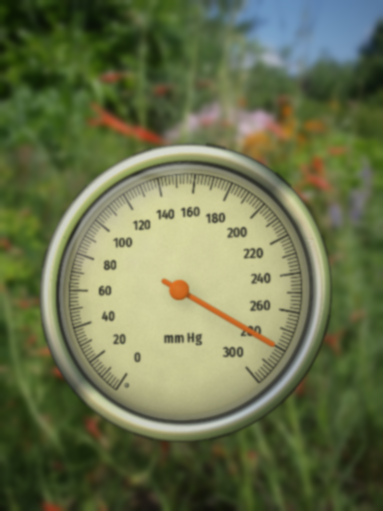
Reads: 280 (mmHg)
